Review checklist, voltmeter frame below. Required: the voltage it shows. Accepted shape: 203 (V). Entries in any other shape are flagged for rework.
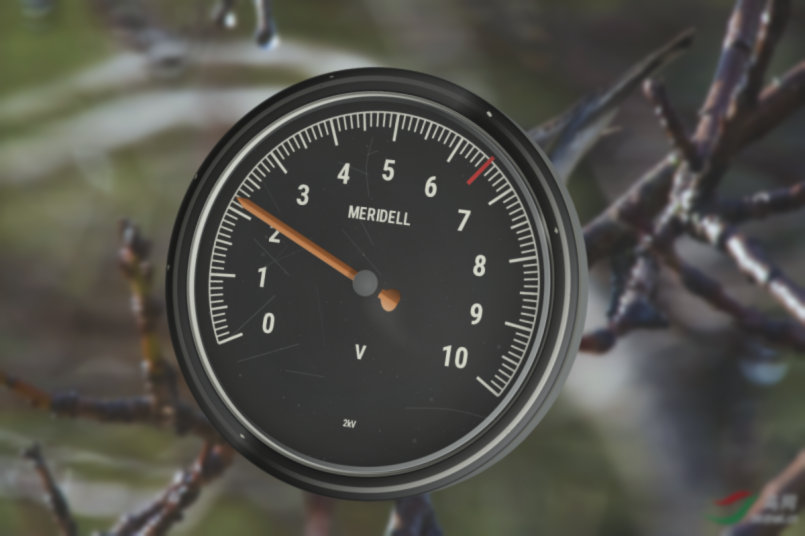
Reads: 2.2 (V)
